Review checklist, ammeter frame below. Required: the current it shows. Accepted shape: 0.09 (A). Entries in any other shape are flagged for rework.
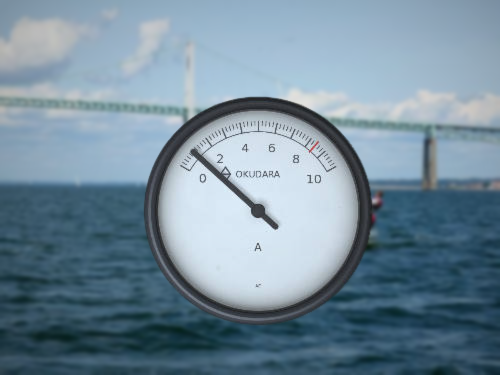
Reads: 1 (A)
